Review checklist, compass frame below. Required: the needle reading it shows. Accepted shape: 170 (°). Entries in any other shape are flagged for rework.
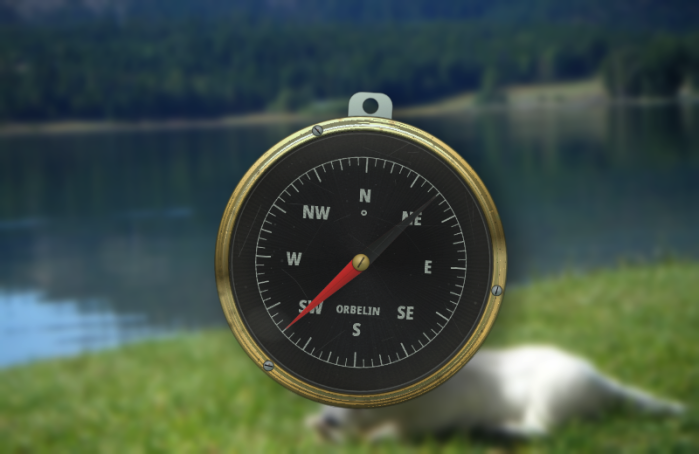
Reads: 225 (°)
